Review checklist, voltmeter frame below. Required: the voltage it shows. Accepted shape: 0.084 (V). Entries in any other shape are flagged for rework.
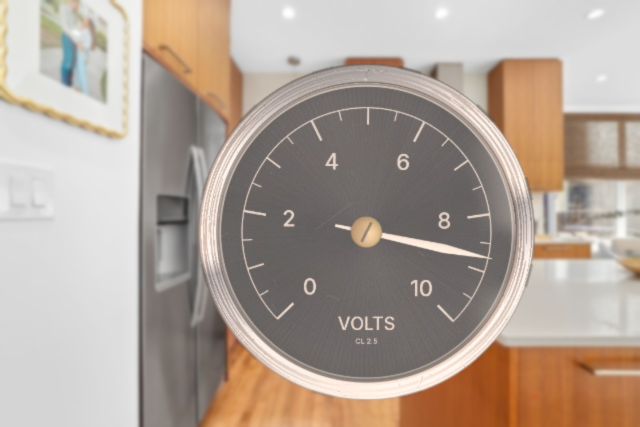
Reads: 8.75 (V)
